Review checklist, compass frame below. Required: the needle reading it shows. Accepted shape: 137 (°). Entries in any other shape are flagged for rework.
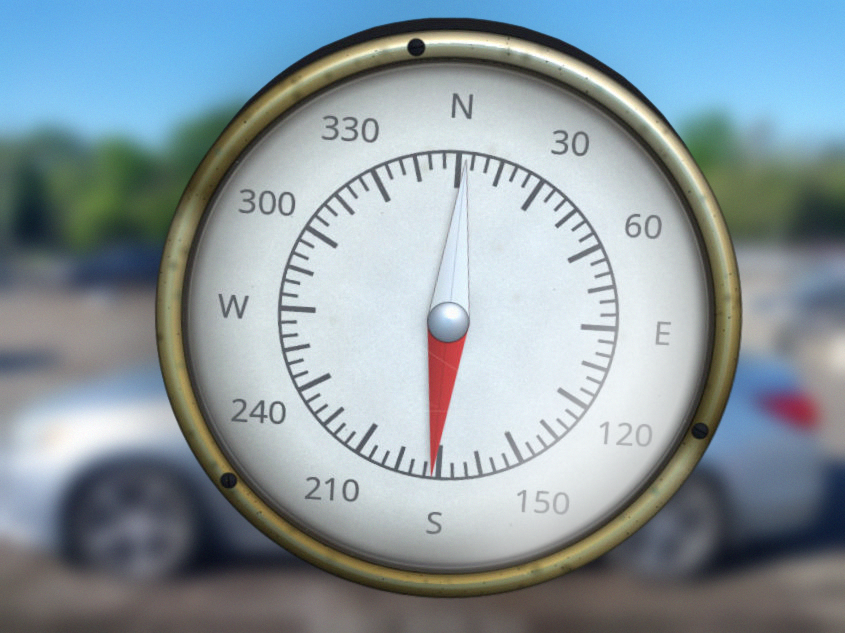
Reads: 182.5 (°)
